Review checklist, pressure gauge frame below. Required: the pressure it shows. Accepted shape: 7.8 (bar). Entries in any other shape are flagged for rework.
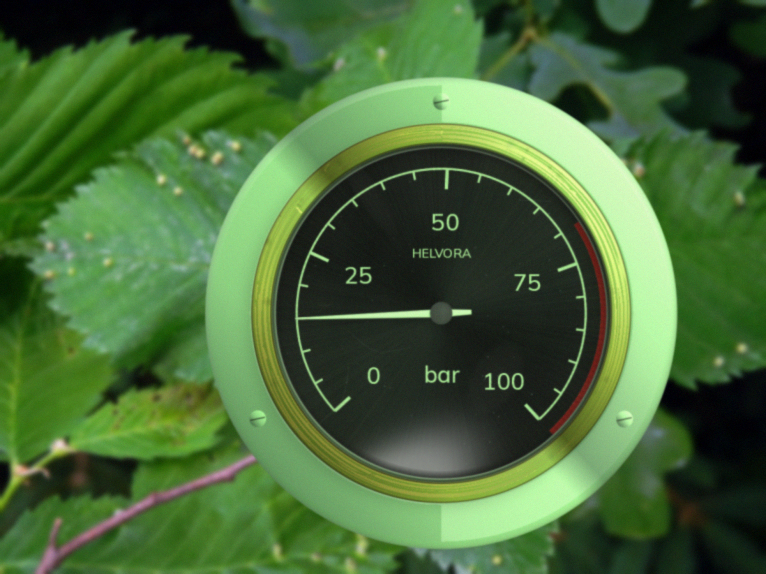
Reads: 15 (bar)
